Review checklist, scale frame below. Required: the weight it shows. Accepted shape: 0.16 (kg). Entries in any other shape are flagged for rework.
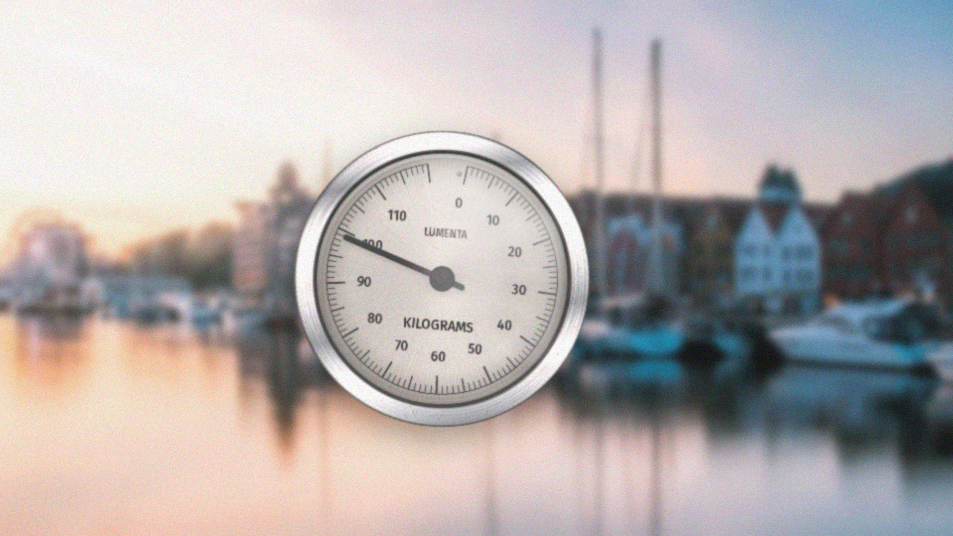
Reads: 99 (kg)
